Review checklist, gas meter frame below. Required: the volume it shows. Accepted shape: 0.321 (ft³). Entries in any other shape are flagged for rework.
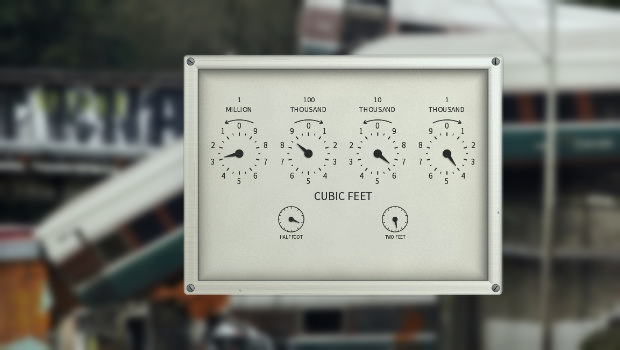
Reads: 286400 (ft³)
